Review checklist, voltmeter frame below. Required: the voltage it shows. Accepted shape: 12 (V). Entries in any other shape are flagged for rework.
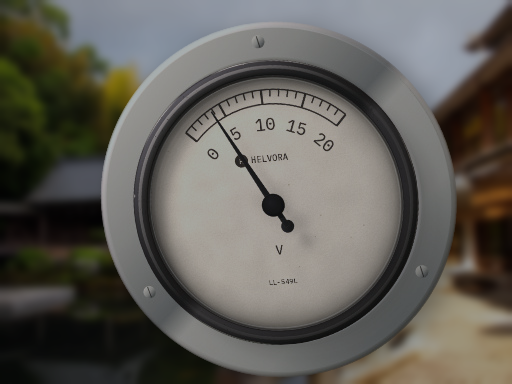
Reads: 4 (V)
